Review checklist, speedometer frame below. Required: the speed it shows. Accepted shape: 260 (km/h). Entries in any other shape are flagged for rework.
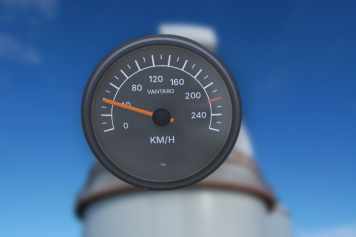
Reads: 40 (km/h)
